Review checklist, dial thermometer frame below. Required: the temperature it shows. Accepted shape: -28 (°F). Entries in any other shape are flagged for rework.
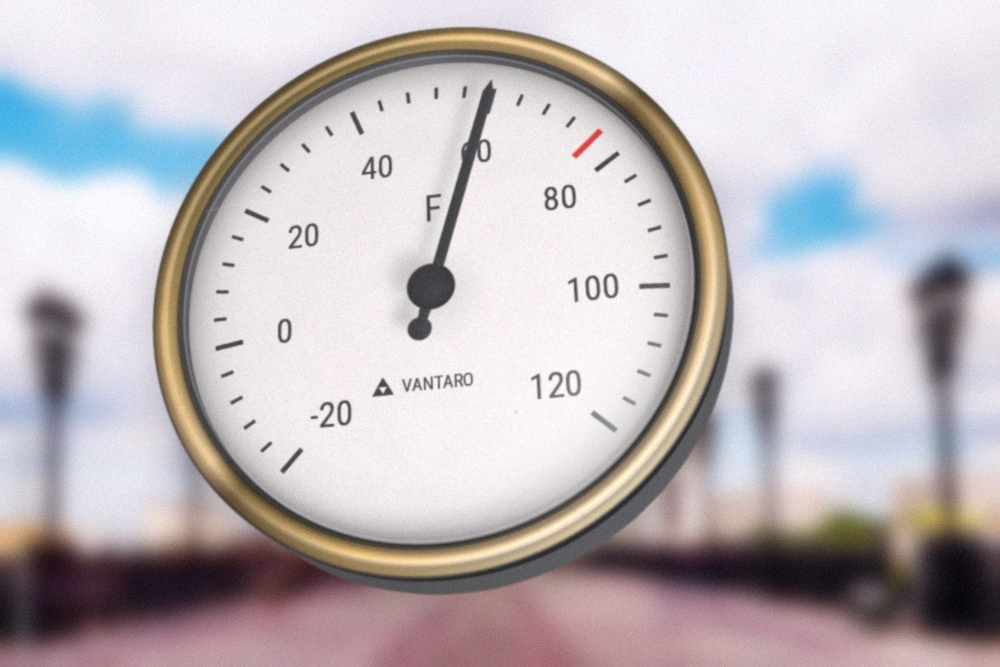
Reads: 60 (°F)
